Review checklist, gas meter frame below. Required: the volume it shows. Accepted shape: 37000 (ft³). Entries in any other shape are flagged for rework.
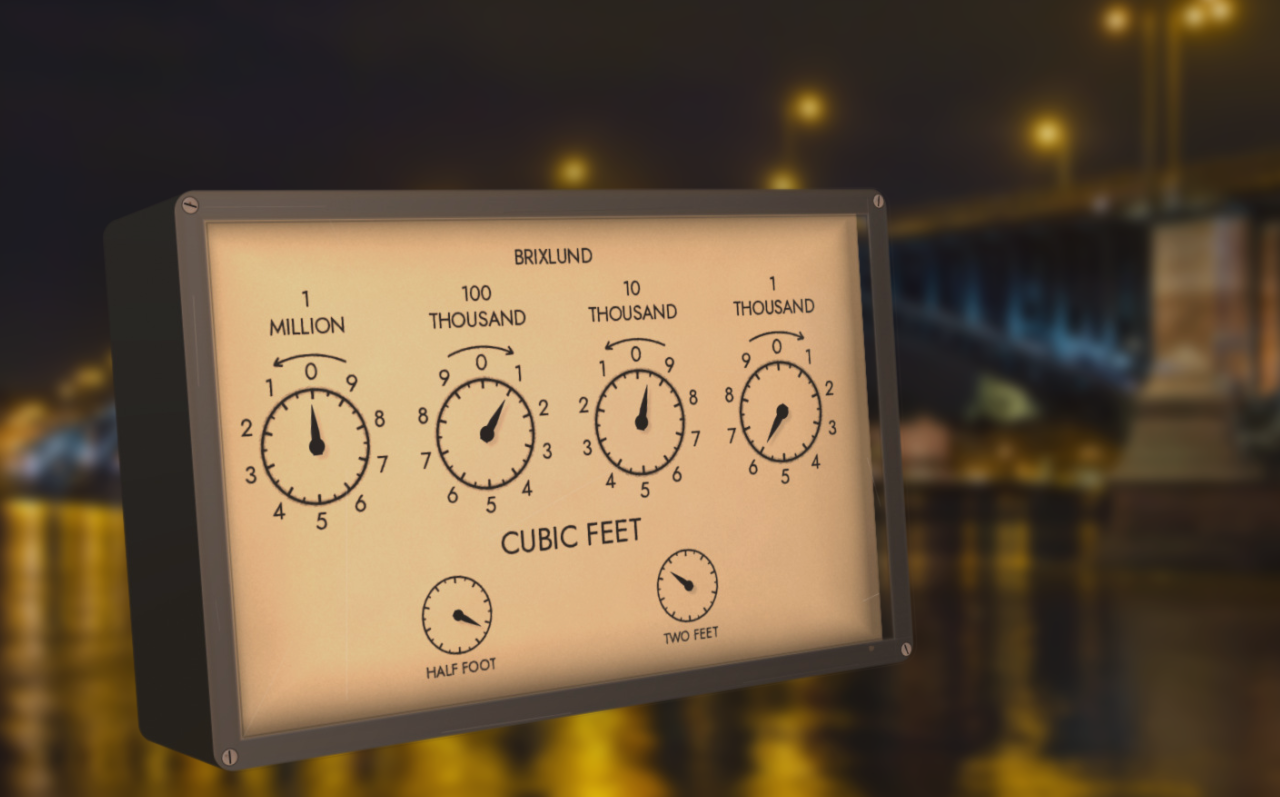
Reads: 9600 (ft³)
